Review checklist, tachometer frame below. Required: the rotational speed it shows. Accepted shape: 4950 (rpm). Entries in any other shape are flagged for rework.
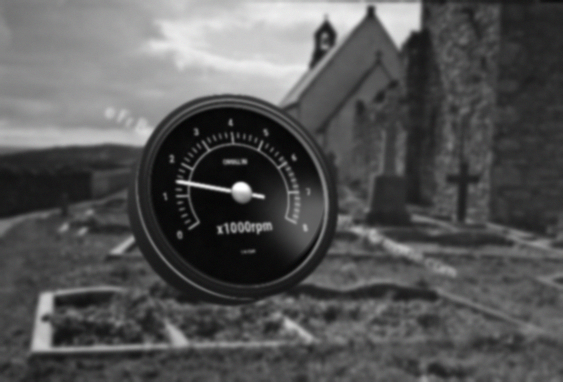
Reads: 1400 (rpm)
